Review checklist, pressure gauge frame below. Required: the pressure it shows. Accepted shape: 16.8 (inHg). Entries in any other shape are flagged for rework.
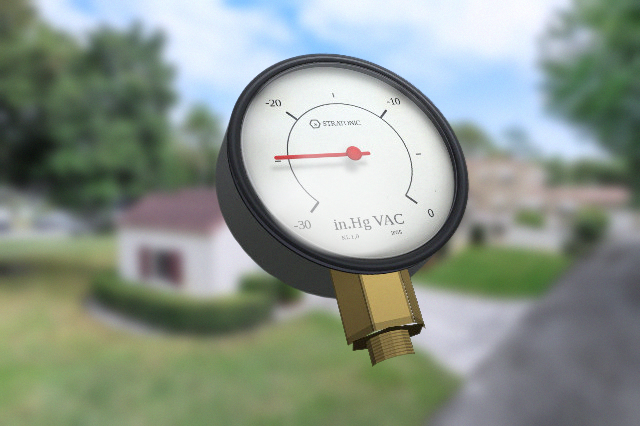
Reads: -25 (inHg)
